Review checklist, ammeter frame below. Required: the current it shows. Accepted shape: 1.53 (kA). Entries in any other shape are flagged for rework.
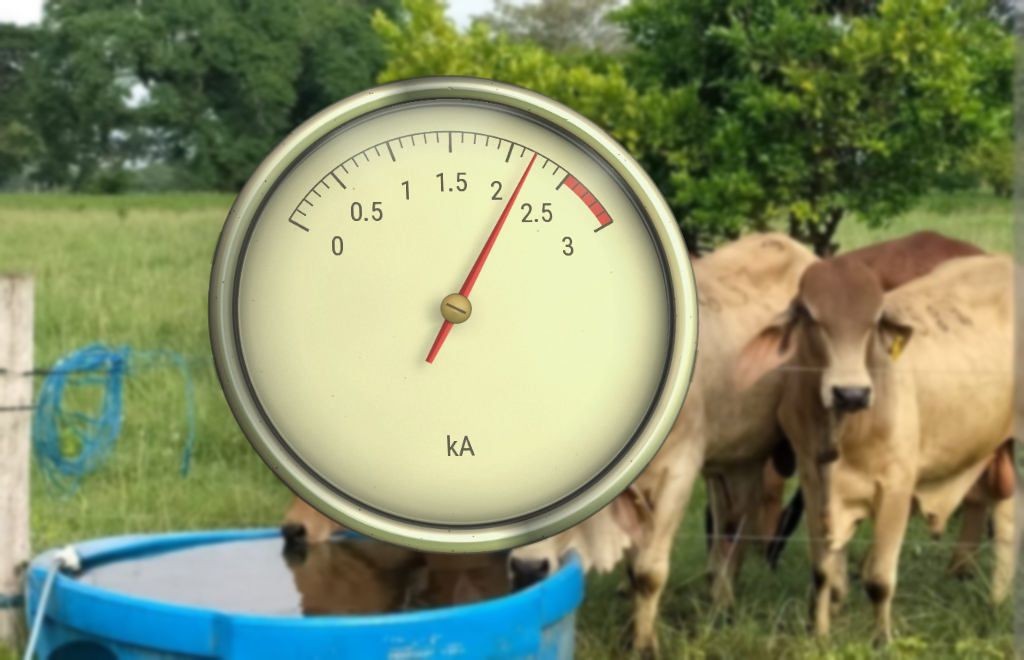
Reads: 2.2 (kA)
